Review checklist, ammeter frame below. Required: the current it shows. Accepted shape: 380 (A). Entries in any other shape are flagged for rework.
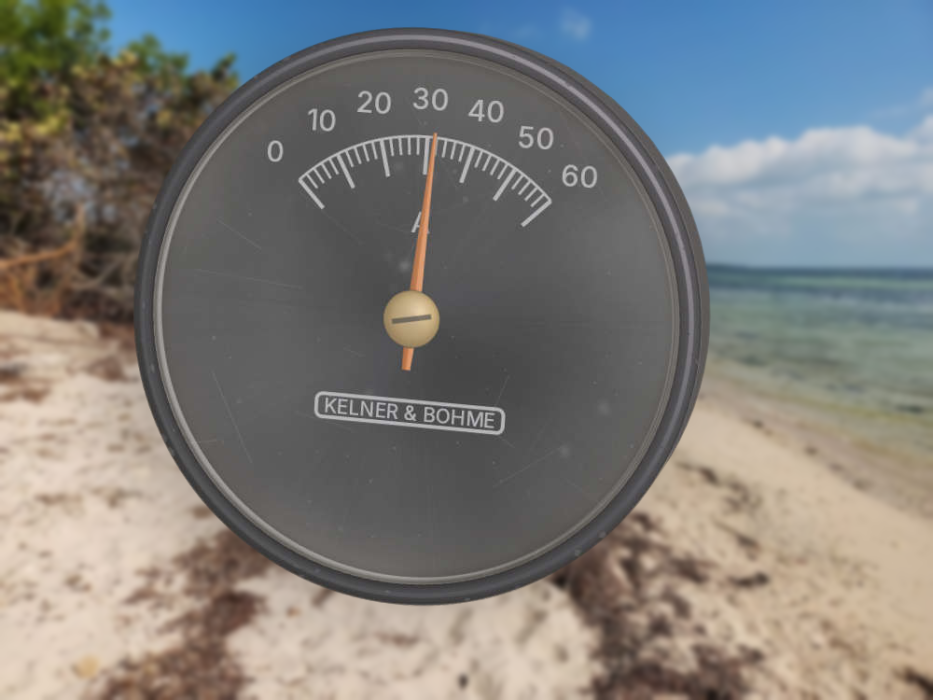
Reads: 32 (A)
